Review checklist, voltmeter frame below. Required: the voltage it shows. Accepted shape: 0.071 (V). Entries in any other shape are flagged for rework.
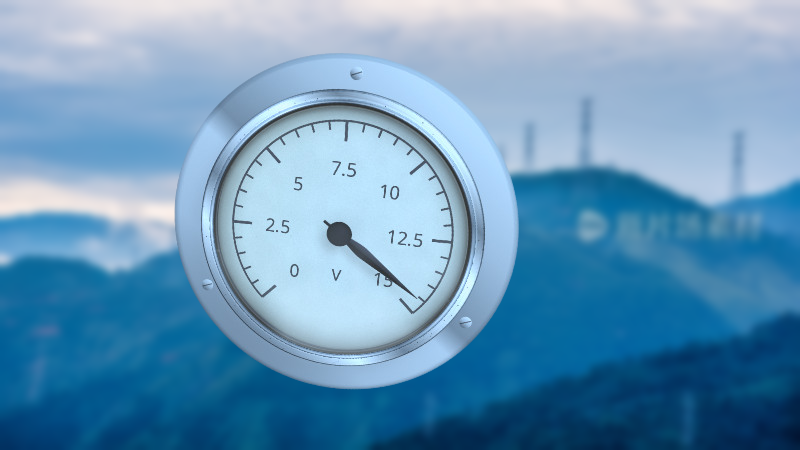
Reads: 14.5 (V)
